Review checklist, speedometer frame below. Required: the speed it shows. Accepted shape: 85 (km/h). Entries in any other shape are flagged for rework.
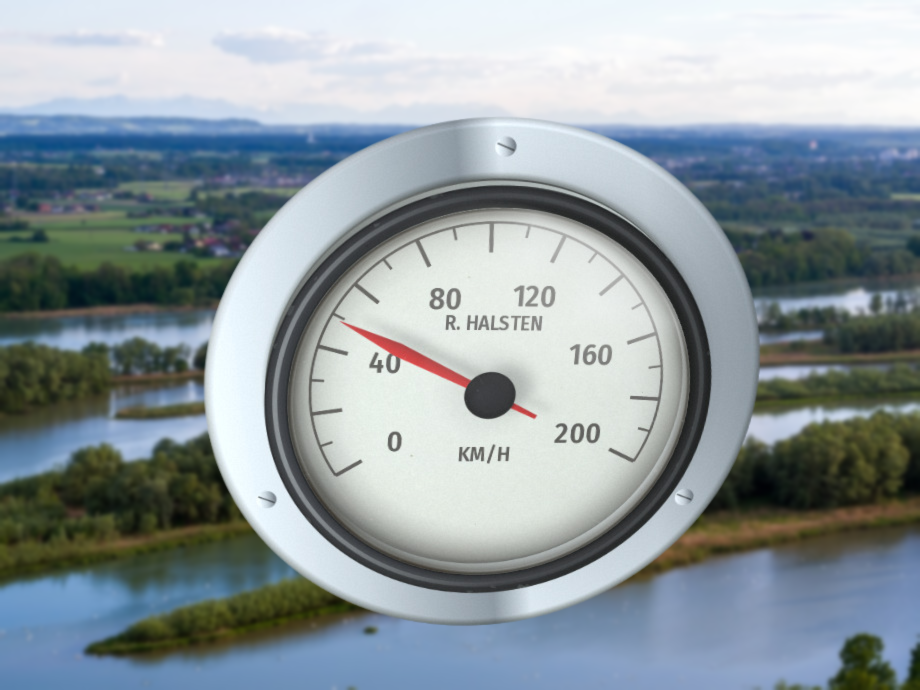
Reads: 50 (km/h)
